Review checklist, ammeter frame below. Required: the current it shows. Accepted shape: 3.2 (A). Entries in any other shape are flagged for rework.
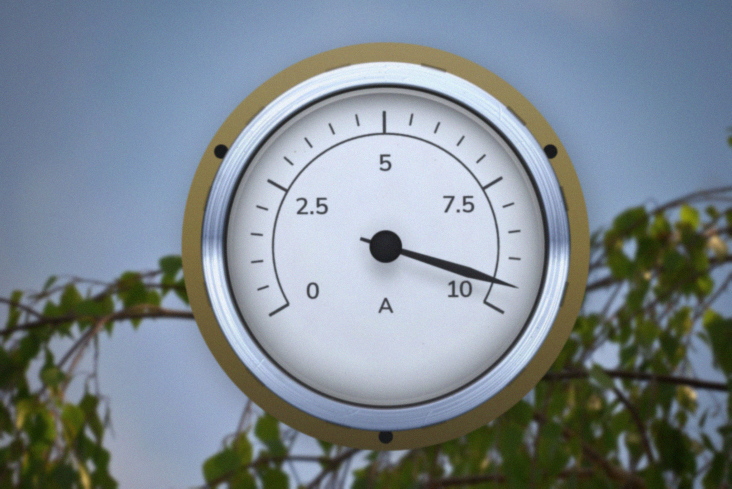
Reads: 9.5 (A)
